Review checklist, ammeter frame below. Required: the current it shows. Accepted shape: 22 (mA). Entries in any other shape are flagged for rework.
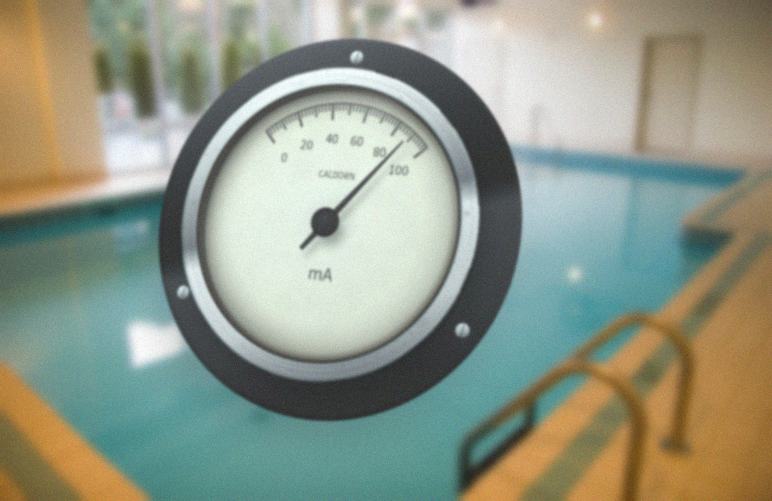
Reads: 90 (mA)
